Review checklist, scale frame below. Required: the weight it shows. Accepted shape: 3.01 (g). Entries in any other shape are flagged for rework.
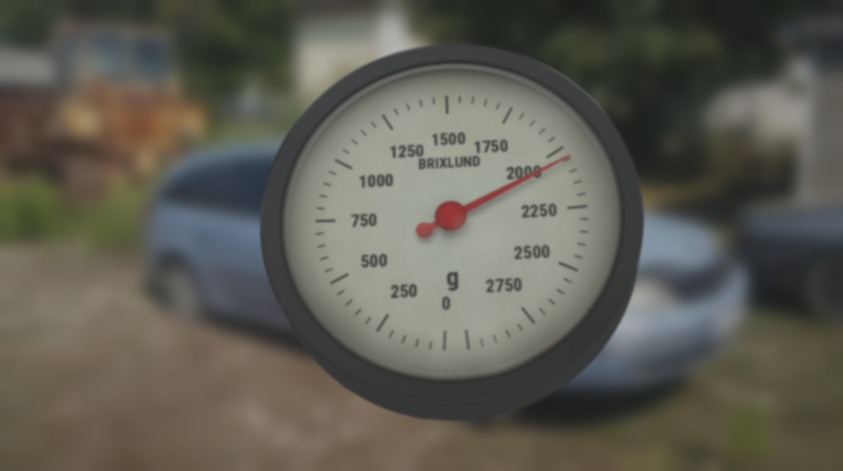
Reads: 2050 (g)
